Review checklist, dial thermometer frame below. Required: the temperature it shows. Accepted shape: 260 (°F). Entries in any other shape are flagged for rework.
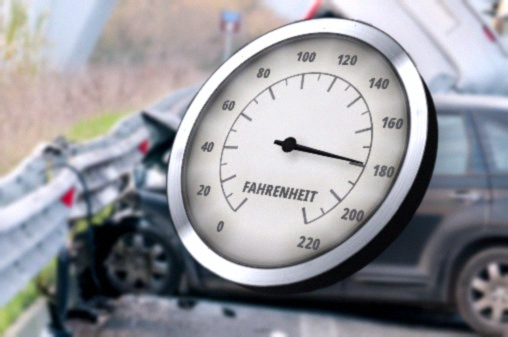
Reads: 180 (°F)
